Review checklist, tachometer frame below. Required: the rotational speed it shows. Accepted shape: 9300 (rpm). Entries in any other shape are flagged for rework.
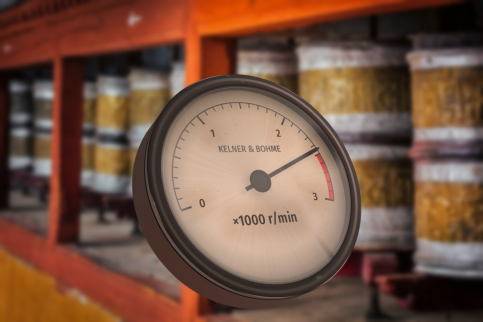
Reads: 2450 (rpm)
